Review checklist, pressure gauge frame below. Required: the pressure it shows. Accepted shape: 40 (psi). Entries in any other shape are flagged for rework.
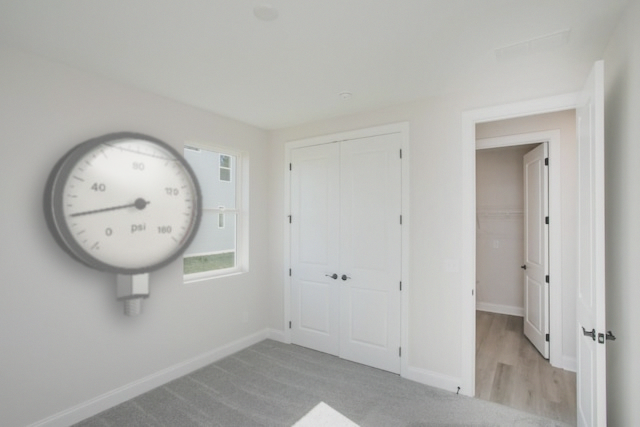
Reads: 20 (psi)
